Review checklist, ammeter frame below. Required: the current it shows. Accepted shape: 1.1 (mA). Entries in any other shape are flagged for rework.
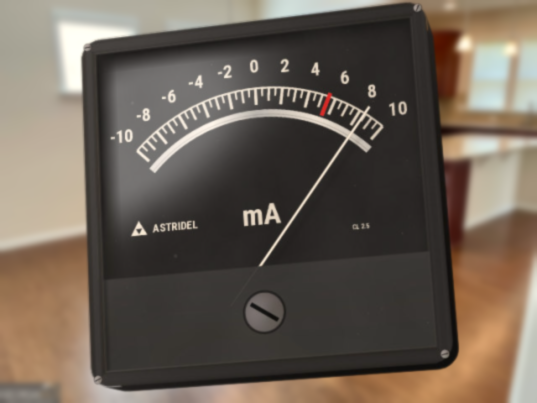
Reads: 8.5 (mA)
